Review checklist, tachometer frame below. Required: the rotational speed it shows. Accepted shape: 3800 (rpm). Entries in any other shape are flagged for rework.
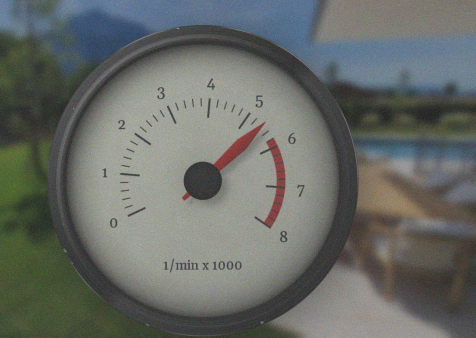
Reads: 5400 (rpm)
